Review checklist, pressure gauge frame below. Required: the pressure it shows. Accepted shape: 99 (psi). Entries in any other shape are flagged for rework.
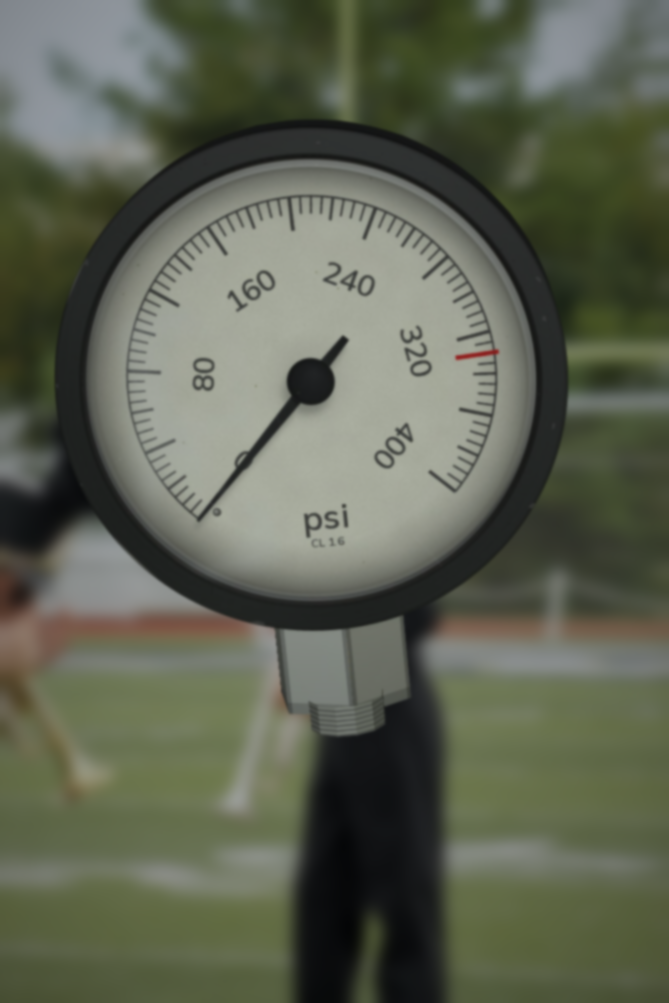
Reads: 0 (psi)
